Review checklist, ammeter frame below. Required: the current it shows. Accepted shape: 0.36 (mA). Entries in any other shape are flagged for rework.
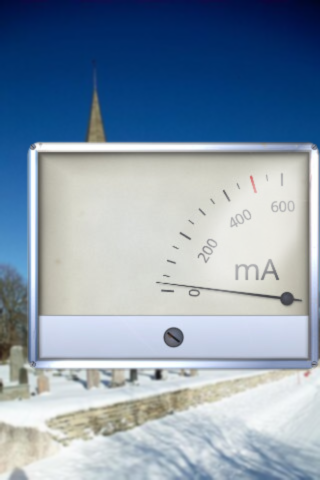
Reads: 25 (mA)
